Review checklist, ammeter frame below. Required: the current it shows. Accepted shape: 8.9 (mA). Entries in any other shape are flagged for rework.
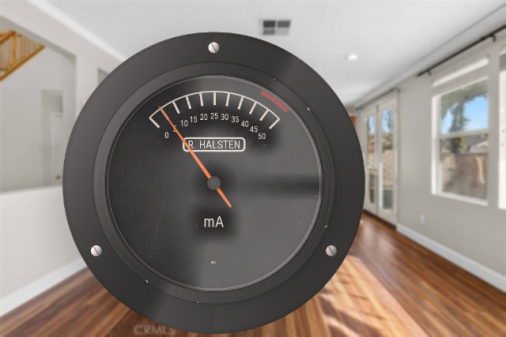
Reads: 5 (mA)
